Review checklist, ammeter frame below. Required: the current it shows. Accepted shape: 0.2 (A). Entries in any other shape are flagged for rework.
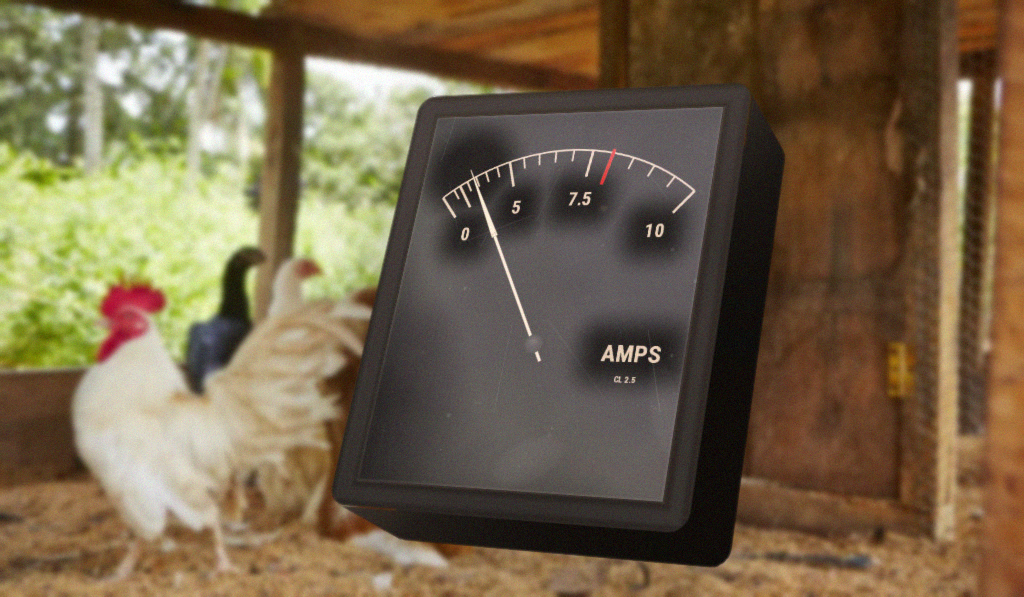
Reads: 3.5 (A)
